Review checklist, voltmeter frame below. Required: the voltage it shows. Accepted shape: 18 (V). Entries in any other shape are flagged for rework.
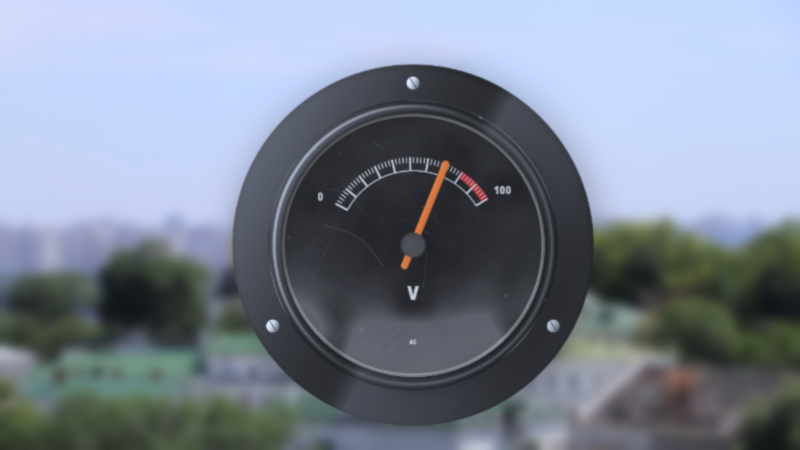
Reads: 70 (V)
